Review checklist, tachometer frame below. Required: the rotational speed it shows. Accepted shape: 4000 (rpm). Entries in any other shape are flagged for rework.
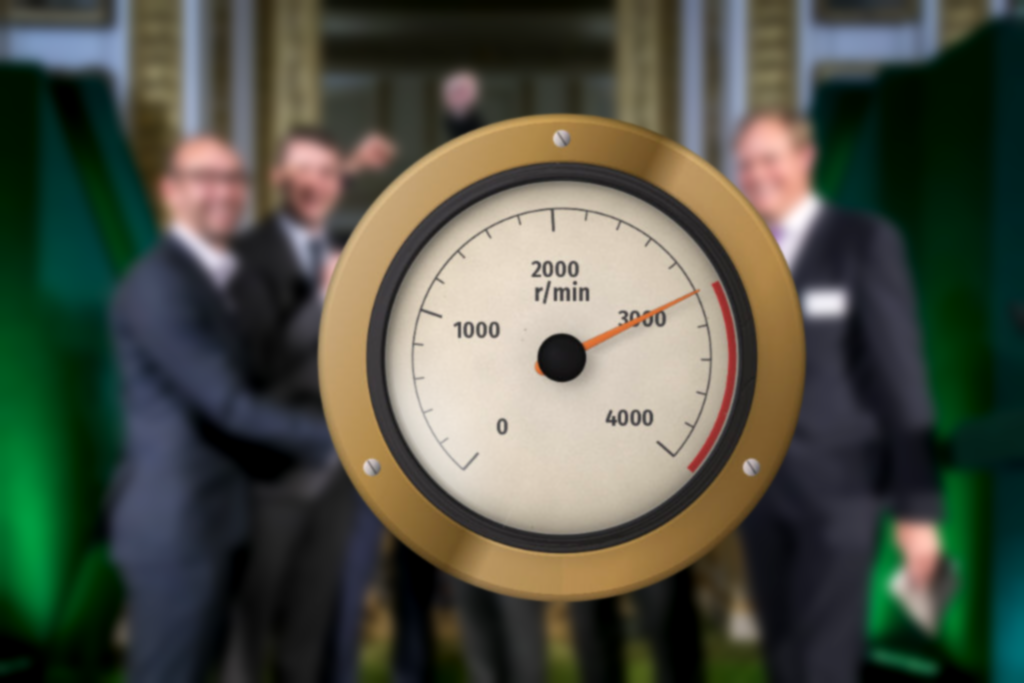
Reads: 3000 (rpm)
